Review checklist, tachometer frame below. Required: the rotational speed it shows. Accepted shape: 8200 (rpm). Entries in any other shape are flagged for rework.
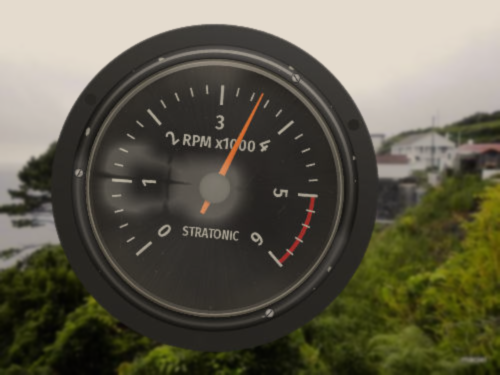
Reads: 3500 (rpm)
